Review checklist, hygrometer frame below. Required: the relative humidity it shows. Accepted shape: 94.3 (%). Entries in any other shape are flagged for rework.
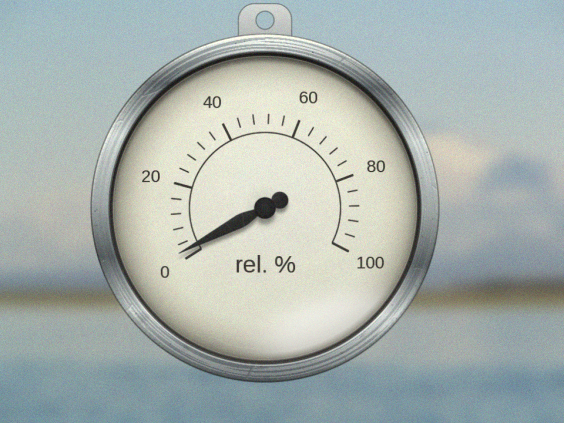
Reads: 2 (%)
